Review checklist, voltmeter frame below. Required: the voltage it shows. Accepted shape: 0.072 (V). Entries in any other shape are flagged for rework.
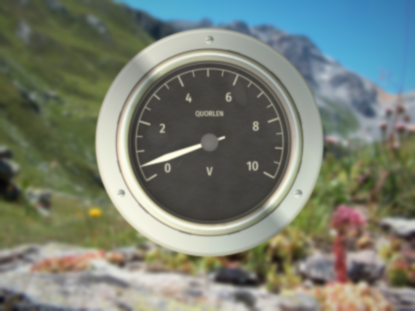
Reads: 0.5 (V)
